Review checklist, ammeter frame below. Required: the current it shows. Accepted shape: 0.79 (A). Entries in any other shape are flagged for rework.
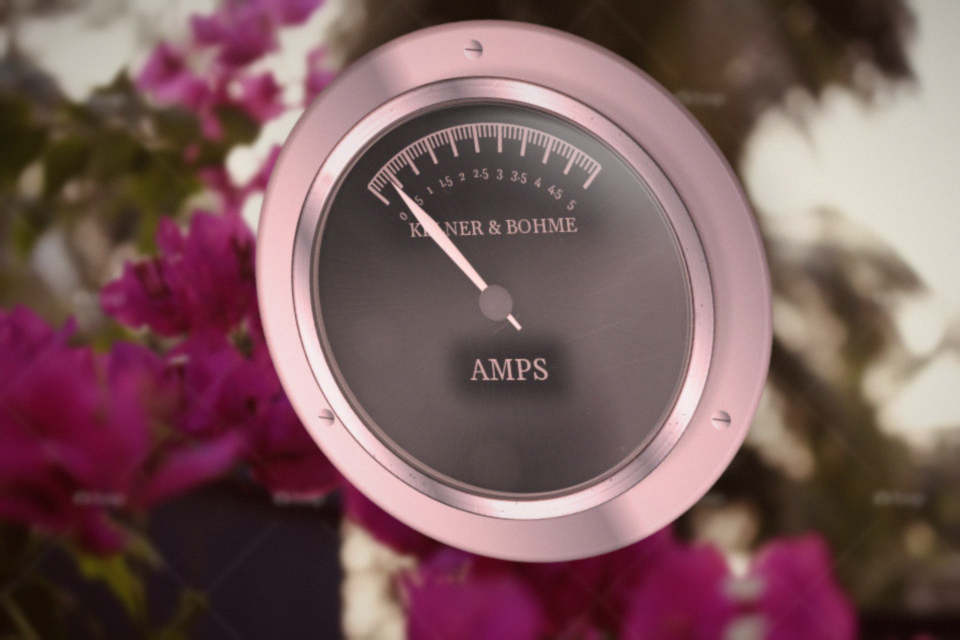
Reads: 0.5 (A)
